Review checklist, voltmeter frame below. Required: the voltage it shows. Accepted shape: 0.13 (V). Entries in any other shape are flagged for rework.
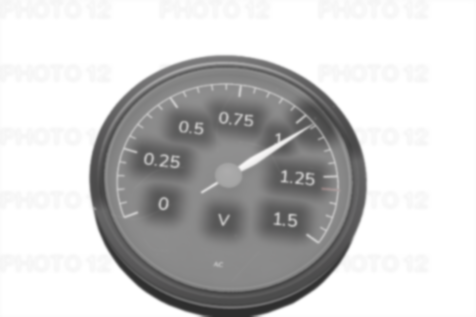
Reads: 1.05 (V)
